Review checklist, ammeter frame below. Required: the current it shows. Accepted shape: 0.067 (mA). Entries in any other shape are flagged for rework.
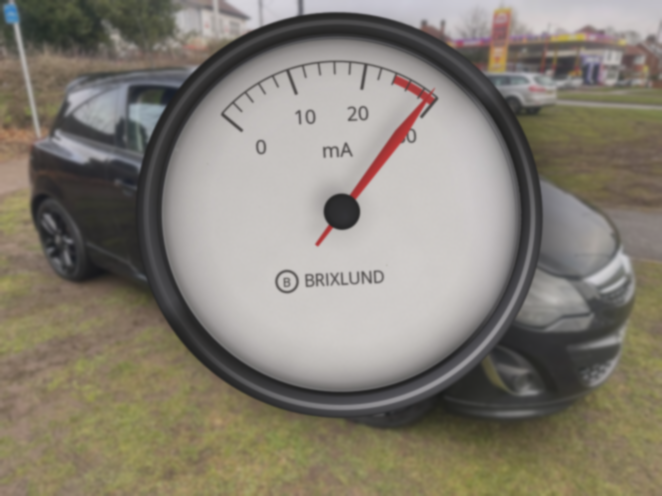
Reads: 29 (mA)
